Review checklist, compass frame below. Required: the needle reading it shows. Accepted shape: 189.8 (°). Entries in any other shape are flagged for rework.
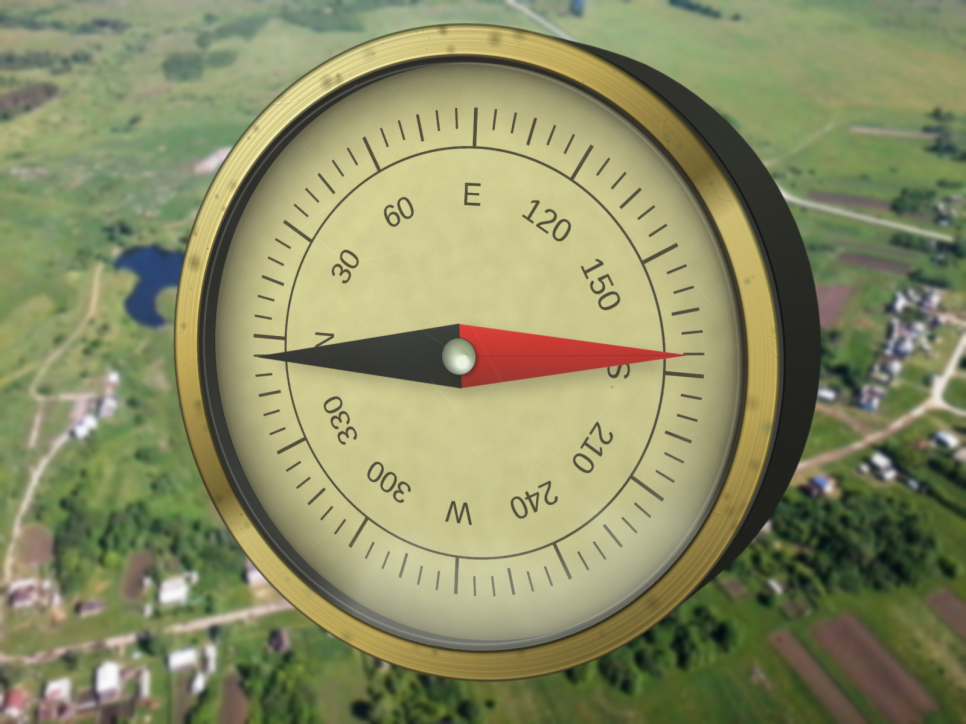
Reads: 175 (°)
